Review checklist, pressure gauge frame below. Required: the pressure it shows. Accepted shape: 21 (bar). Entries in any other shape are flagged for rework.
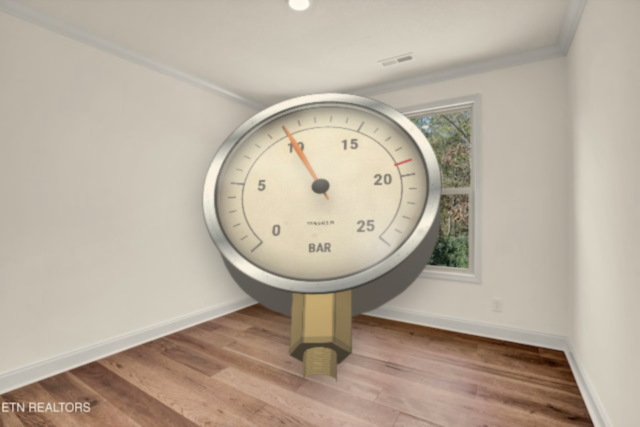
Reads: 10 (bar)
